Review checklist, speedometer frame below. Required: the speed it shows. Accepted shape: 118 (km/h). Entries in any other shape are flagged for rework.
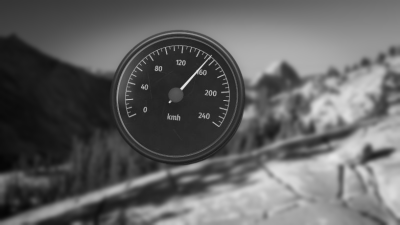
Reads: 155 (km/h)
